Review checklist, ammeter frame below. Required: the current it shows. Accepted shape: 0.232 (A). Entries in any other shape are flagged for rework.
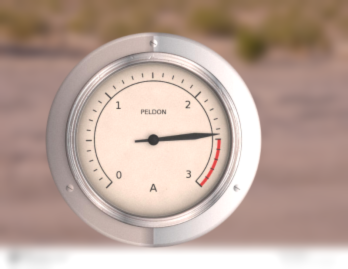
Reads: 2.45 (A)
